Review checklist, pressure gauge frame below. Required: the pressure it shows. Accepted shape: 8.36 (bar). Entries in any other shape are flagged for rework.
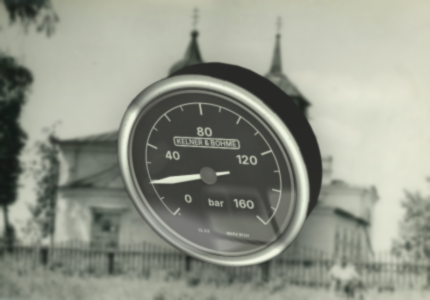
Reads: 20 (bar)
